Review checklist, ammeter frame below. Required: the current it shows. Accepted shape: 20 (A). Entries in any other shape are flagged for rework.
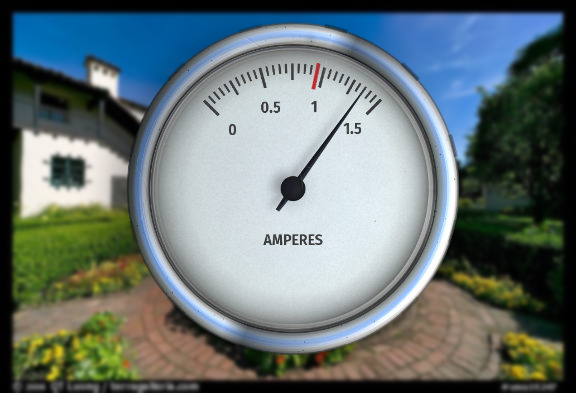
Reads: 1.35 (A)
